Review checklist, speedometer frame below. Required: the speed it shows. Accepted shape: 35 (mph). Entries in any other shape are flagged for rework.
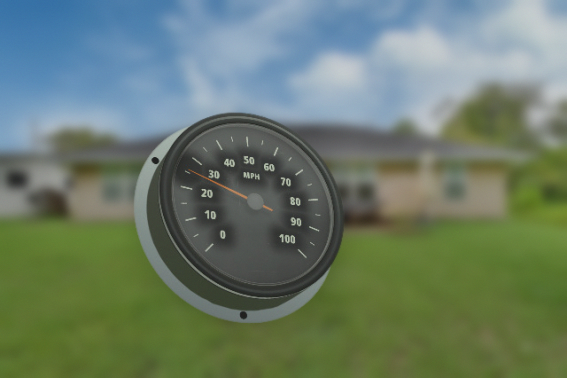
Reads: 25 (mph)
